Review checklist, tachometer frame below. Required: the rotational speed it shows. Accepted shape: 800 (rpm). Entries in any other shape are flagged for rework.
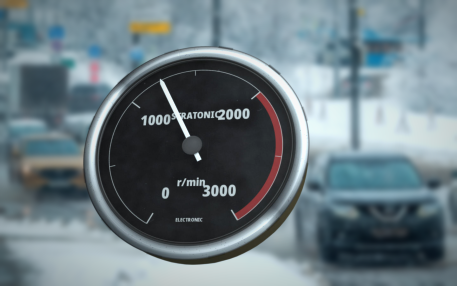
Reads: 1250 (rpm)
